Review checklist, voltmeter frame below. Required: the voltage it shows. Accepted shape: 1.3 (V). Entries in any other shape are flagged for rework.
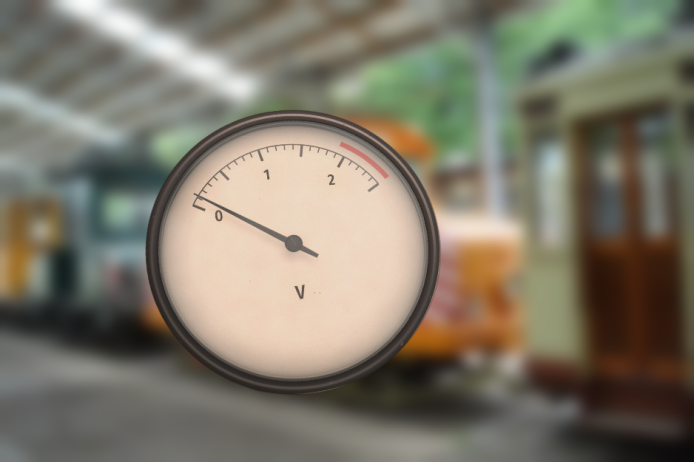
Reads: 0.1 (V)
